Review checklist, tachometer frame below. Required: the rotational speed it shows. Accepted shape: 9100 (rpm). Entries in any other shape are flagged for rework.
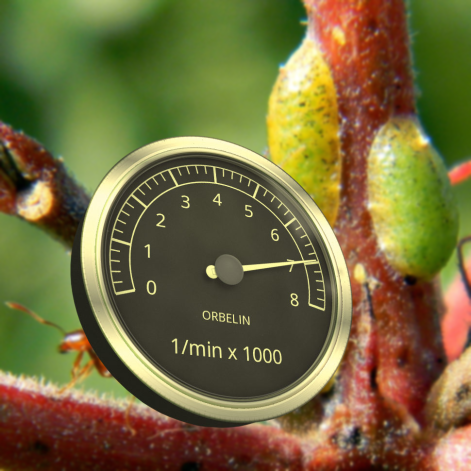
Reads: 7000 (rpm)
